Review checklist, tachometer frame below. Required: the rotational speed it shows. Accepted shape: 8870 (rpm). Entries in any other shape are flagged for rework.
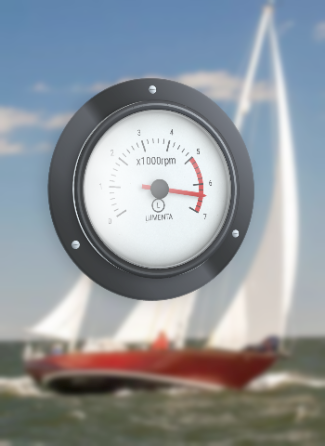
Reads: 6400 (rpm)
